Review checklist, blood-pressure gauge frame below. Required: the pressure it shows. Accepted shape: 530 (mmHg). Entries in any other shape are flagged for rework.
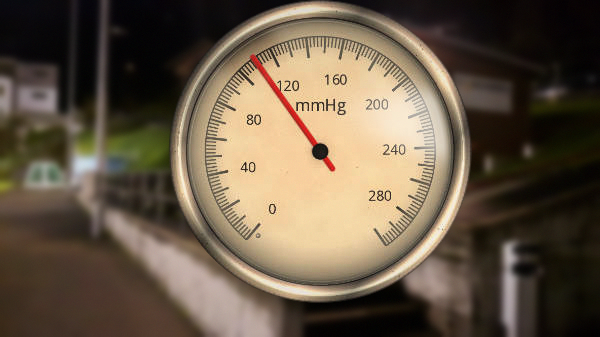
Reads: 110 (mmHg)
